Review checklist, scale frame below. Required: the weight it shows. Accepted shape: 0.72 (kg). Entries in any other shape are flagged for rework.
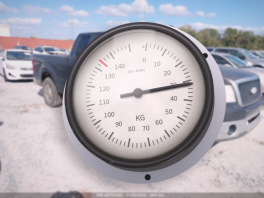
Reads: 32 (kg)
